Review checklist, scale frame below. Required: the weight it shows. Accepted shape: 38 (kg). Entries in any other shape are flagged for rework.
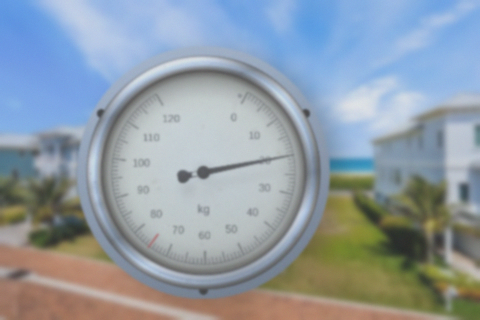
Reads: 20 (kg)
